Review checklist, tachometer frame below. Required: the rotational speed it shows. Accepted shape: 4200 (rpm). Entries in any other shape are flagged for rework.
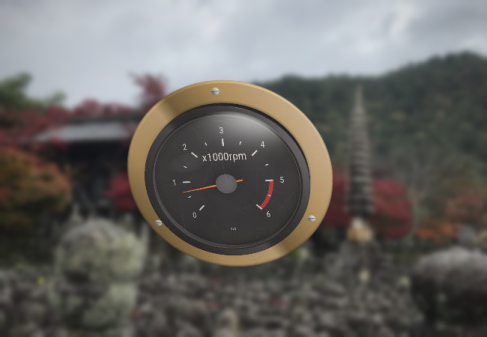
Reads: 750 (rpm)
